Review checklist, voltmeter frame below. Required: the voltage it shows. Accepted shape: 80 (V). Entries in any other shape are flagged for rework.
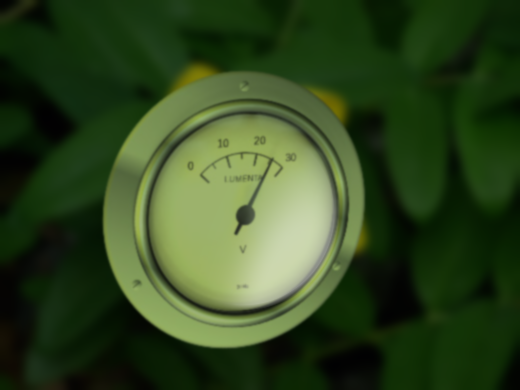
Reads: 25 (V)
